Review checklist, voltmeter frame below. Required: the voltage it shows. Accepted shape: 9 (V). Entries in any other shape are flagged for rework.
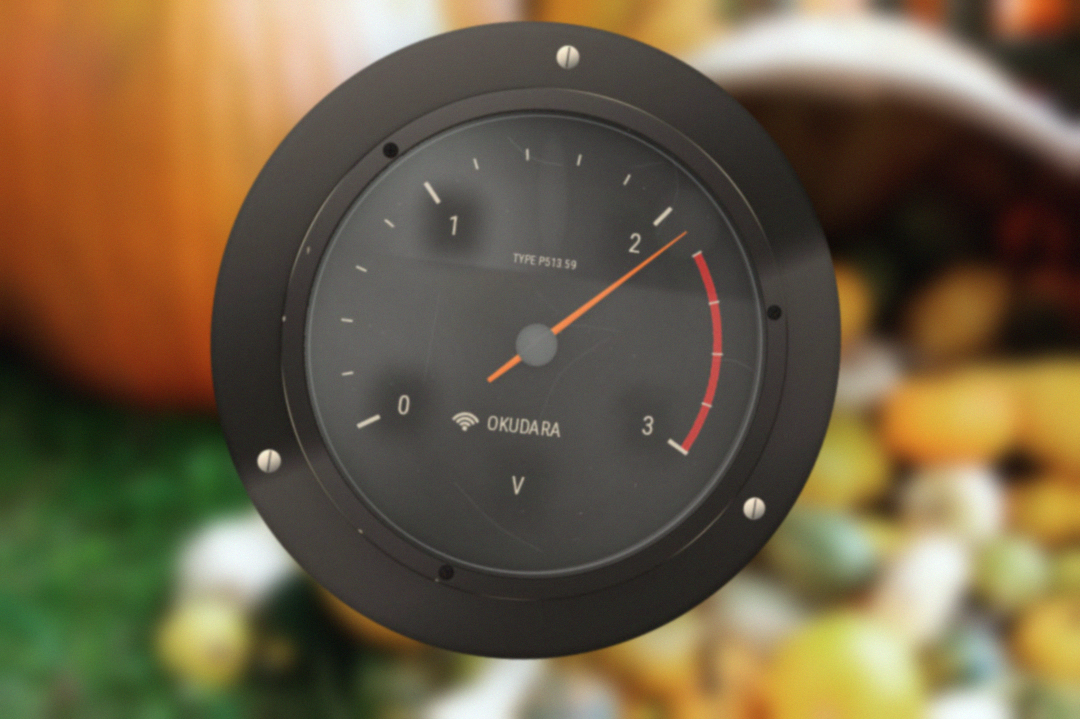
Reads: 2.1 (V)
